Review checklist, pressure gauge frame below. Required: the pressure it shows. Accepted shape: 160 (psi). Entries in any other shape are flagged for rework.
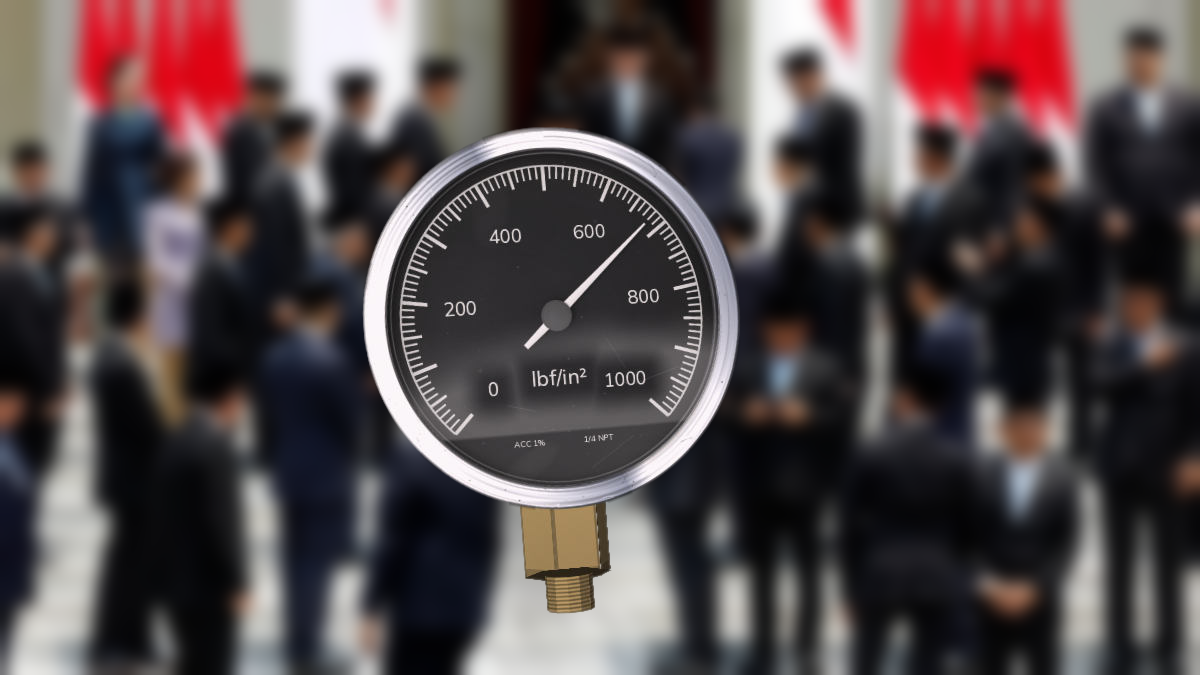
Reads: 680 (psi)
